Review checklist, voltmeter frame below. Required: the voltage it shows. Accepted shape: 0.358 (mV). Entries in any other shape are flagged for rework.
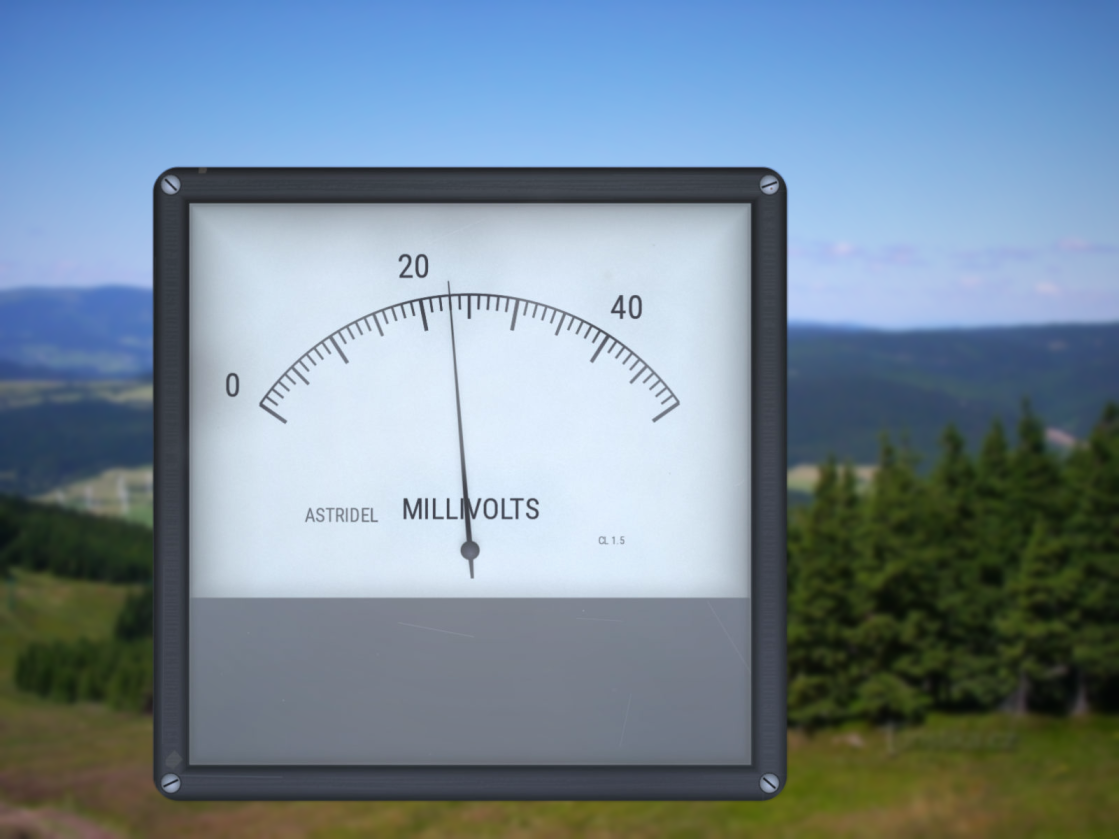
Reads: 23 (mV)
